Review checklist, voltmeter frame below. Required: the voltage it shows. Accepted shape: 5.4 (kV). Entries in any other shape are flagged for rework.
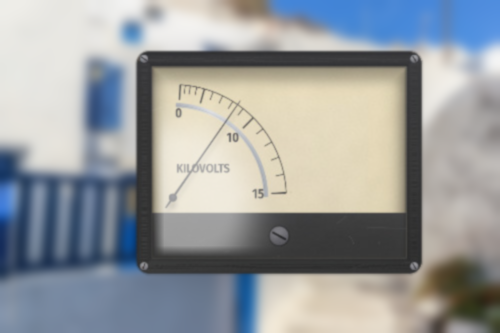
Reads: 8.5 (kV)
